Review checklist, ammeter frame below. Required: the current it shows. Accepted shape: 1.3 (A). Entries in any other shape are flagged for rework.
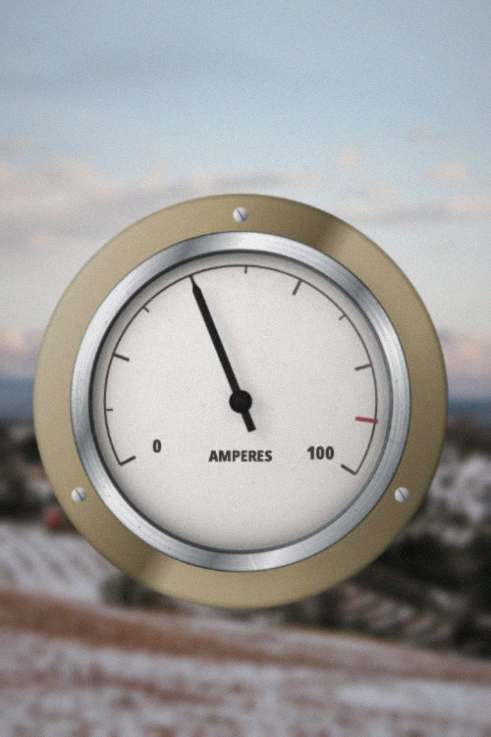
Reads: 40 (A)
